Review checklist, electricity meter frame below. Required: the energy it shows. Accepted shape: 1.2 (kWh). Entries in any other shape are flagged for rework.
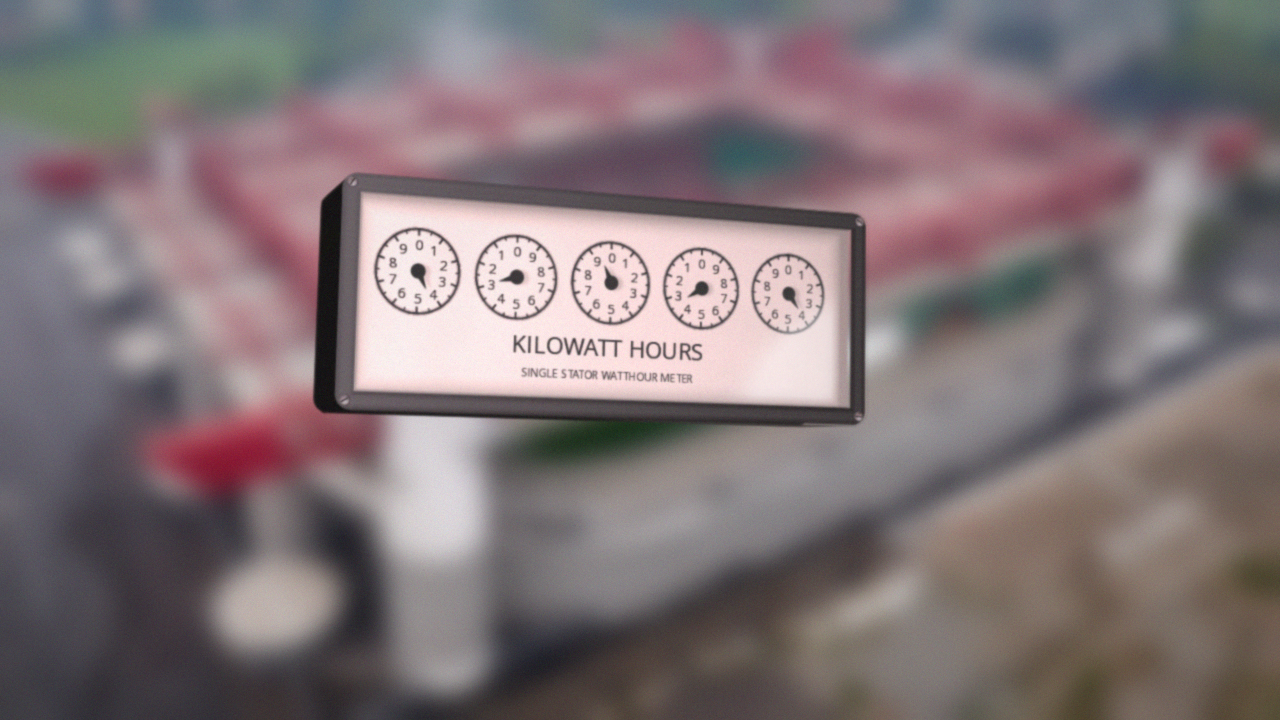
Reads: 42934 (kWh)
